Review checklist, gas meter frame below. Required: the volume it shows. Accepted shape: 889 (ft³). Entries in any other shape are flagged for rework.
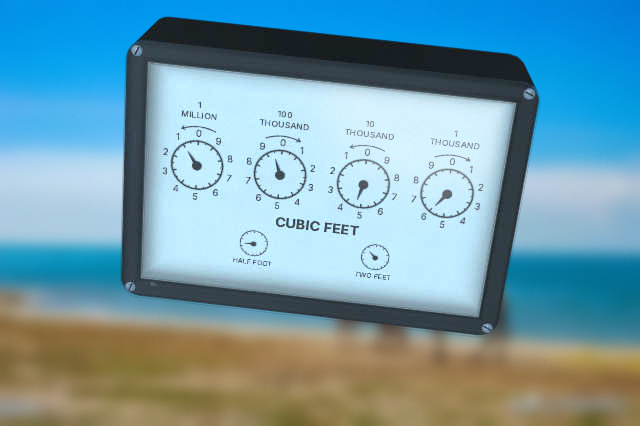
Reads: 94600 (ft³)
